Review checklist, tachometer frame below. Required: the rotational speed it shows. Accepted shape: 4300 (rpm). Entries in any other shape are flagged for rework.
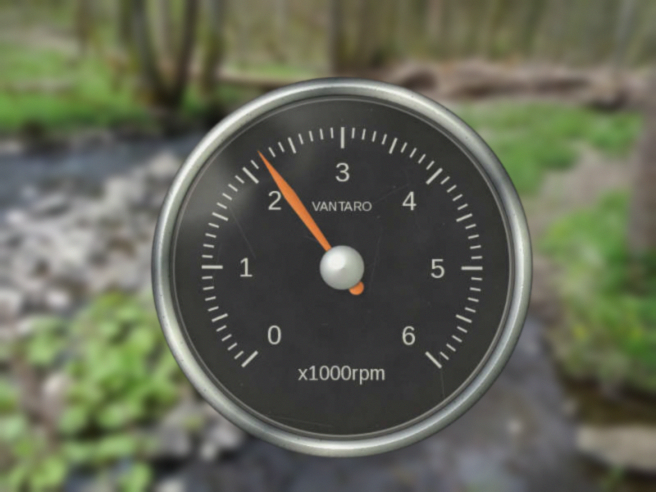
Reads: 2200 (rpm)
